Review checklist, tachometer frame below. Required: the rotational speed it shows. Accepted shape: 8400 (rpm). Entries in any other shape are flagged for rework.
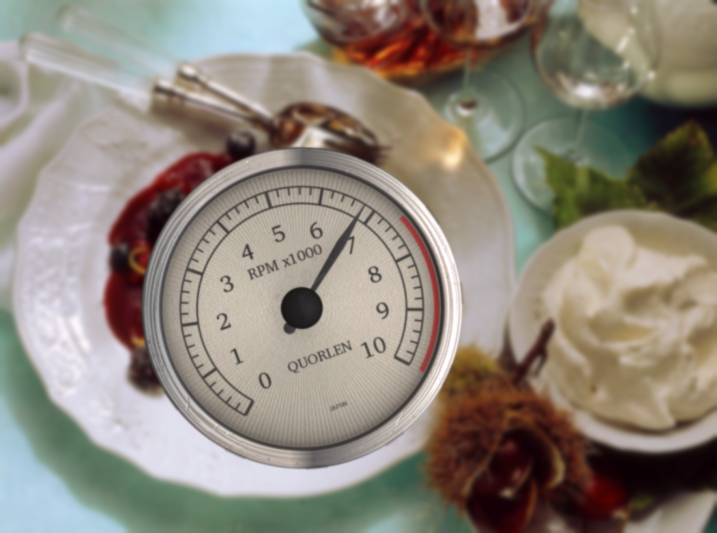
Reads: 6800 (rpm)
